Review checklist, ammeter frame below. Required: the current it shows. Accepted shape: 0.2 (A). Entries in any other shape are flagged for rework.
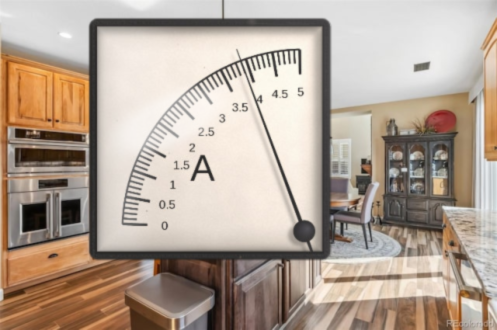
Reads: 3.9 (A)
